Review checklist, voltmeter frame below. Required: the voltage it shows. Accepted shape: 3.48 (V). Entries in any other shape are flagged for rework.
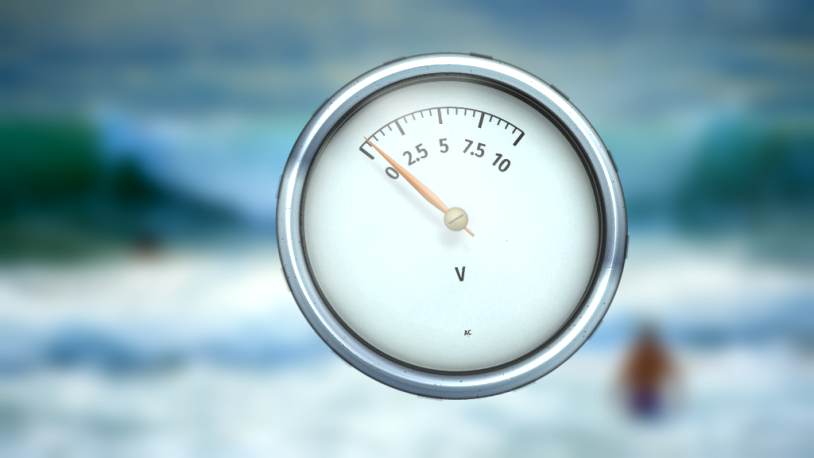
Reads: 0.5 (V)
